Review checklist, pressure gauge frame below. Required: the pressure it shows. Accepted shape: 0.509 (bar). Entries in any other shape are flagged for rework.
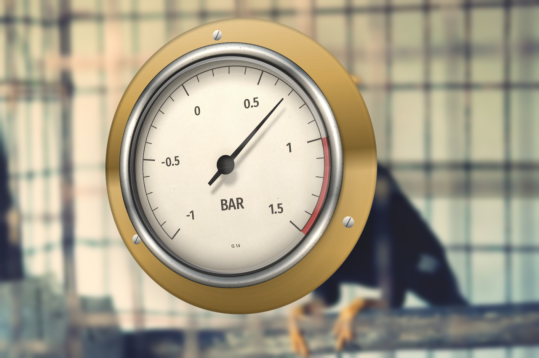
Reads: 0.7 (bar)
